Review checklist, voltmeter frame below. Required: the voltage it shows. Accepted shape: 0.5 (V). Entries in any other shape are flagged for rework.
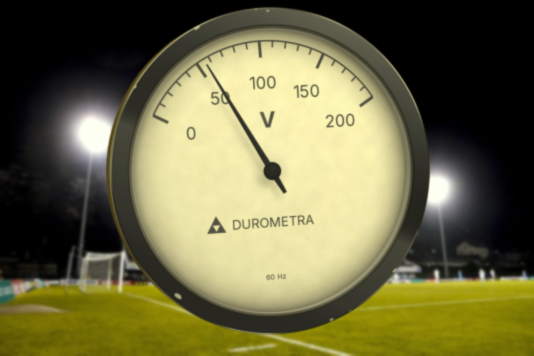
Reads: 55 (V)
